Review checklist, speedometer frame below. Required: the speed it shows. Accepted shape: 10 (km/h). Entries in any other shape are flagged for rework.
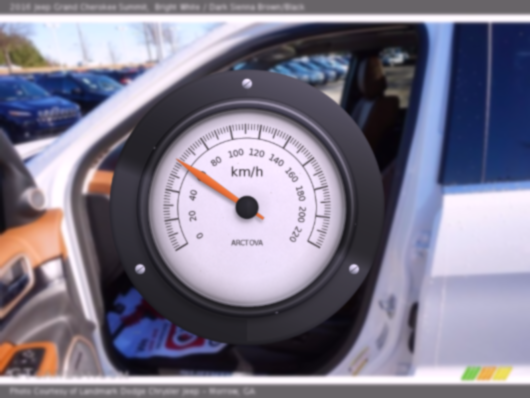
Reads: 60 (km/h)
